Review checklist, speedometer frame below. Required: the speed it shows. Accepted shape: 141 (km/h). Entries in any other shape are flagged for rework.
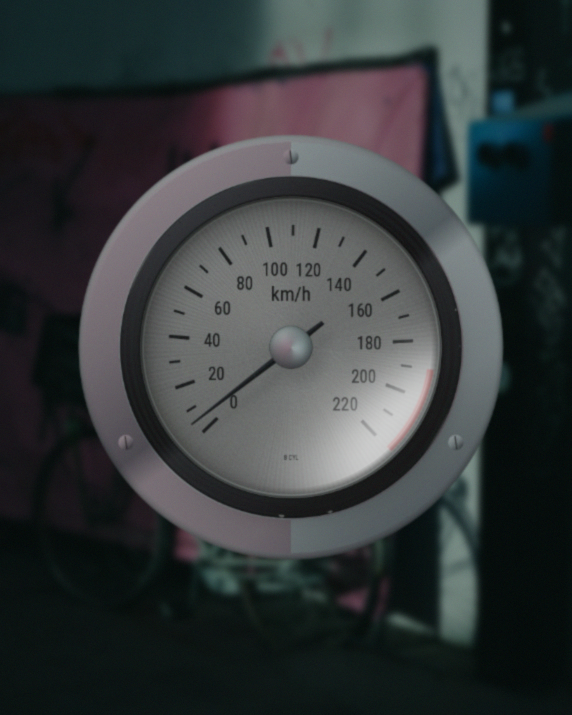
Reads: 5 (km/h)
